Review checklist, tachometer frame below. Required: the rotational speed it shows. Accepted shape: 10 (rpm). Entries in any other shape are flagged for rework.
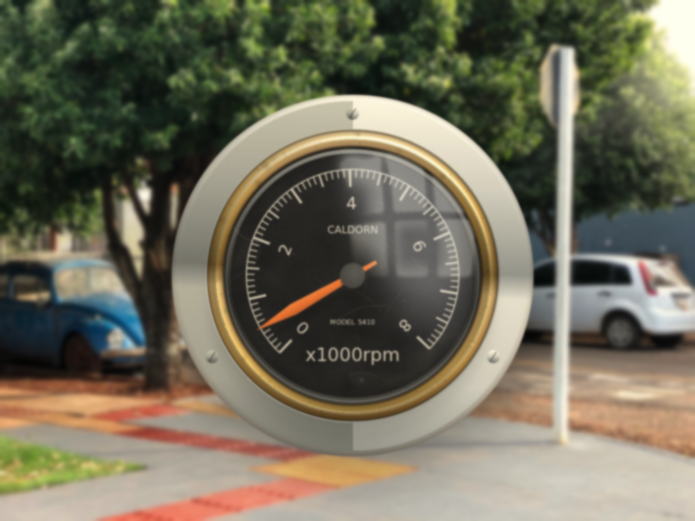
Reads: 500 (rpm)
